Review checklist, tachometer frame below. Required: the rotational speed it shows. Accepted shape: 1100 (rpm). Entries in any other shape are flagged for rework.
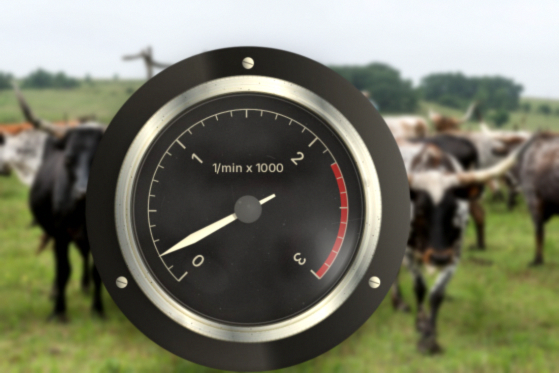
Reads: 200 (rpm)
